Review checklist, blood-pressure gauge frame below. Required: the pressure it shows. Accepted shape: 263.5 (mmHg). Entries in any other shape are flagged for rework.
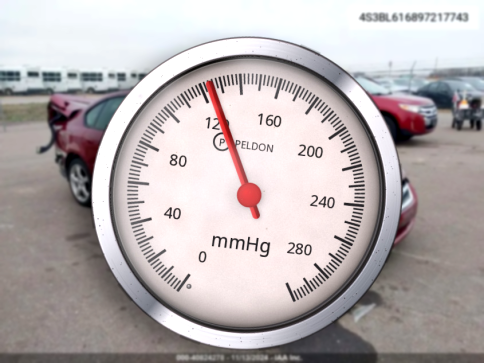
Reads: 124 (mmHg)
